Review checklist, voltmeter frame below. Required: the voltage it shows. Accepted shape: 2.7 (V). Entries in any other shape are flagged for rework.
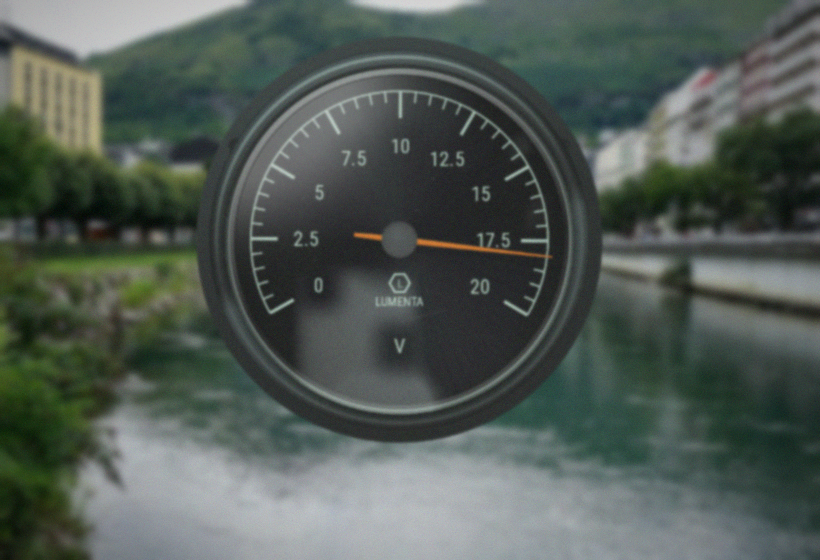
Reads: 18 (V)
